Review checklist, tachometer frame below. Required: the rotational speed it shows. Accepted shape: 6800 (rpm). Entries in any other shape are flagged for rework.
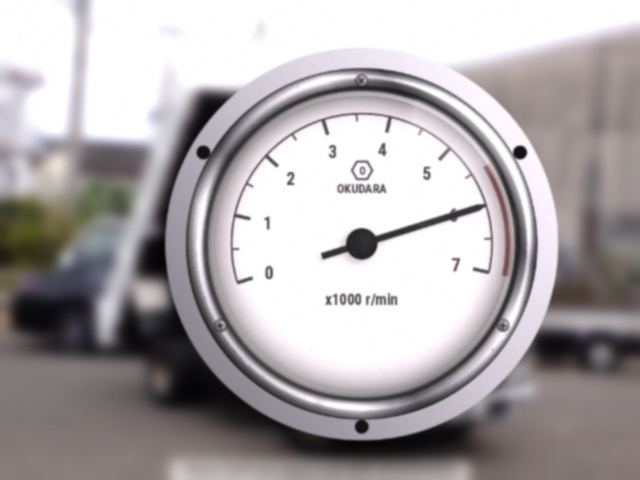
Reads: 6000 (rpm)
